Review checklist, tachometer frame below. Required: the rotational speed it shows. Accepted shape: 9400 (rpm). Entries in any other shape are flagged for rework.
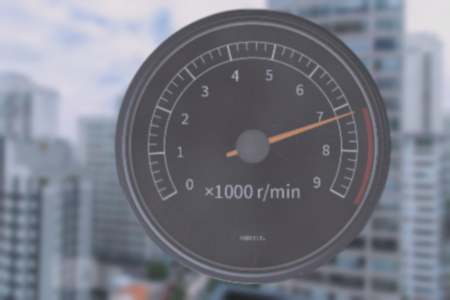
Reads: 7200 (rpm)
